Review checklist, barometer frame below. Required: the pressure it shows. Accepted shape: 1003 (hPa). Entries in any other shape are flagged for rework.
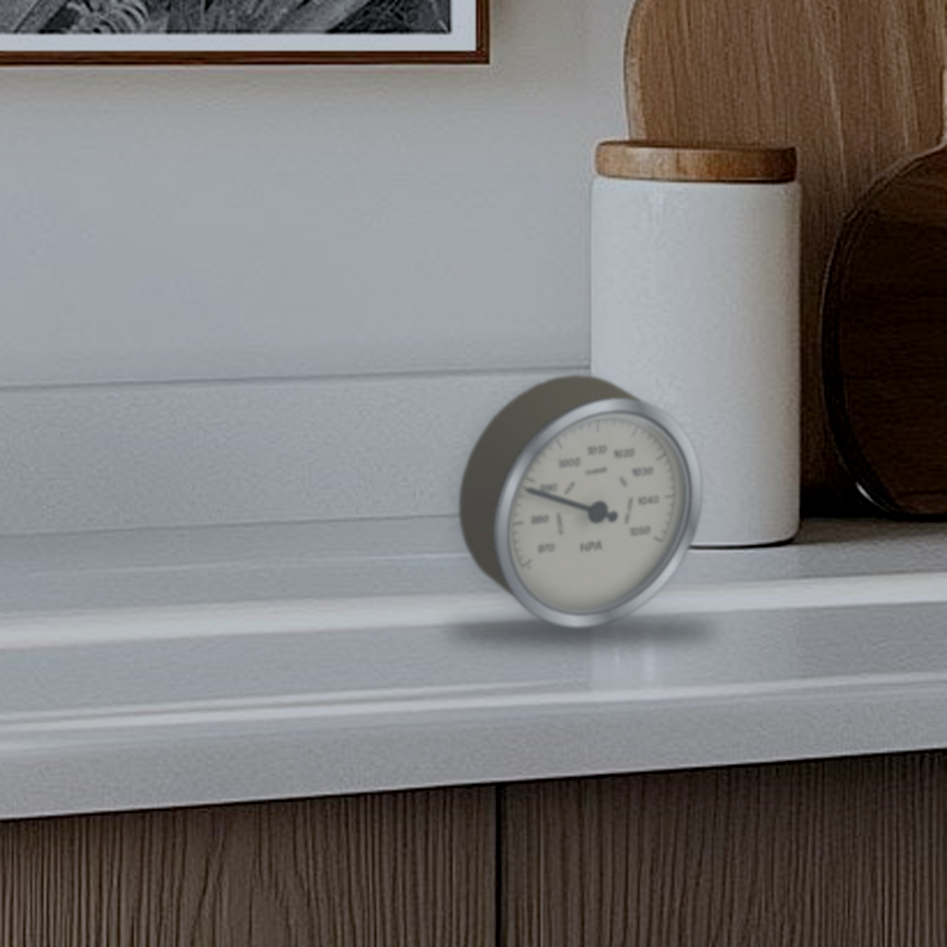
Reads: 988 (hPa)
